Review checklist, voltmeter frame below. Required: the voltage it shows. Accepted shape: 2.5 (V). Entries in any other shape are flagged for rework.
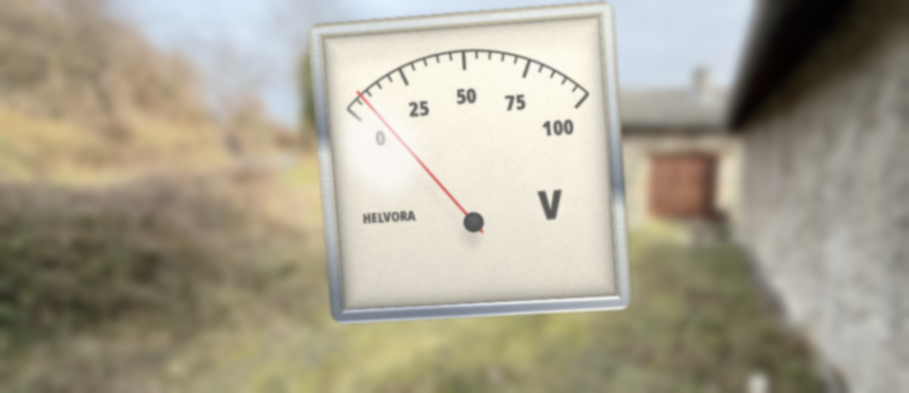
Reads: 7.5 (V)
